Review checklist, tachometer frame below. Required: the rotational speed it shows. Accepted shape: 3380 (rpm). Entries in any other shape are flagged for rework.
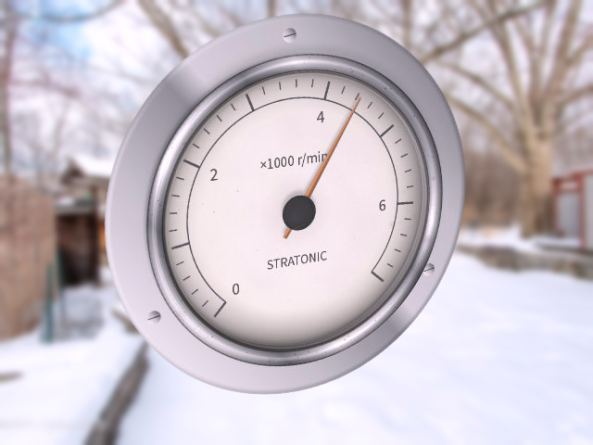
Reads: 4400 (rpm)
